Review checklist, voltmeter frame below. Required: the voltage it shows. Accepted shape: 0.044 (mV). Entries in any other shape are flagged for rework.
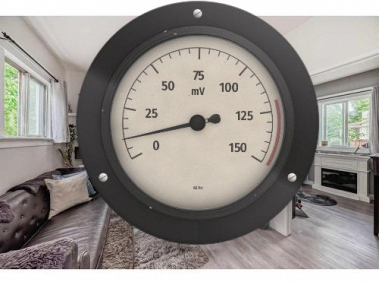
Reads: 10 (mV)
